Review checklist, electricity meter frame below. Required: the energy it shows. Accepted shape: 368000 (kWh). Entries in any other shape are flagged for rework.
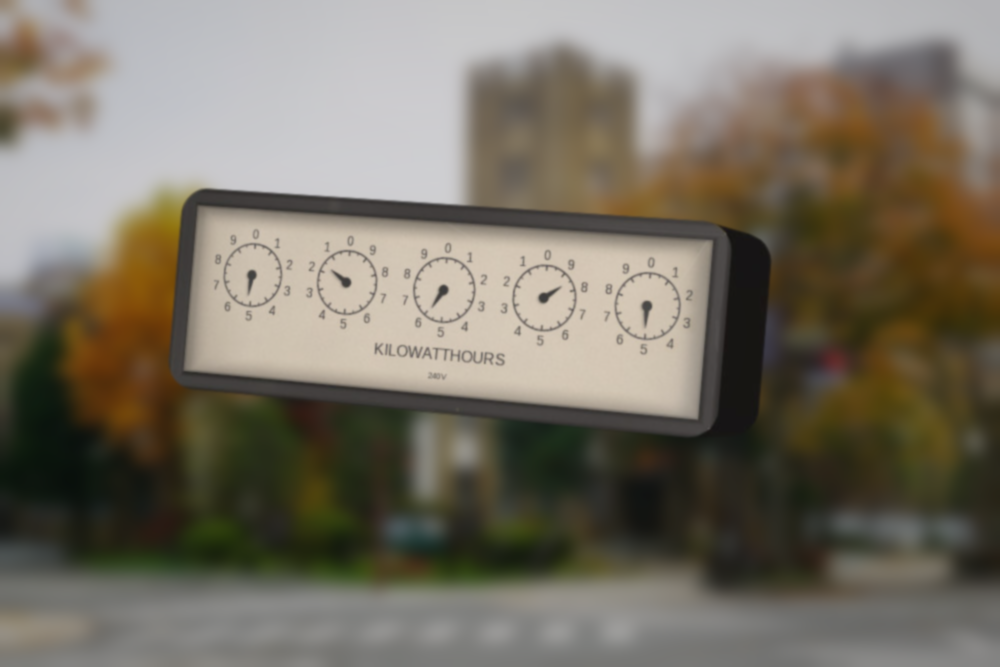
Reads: 51585 (kWh)
